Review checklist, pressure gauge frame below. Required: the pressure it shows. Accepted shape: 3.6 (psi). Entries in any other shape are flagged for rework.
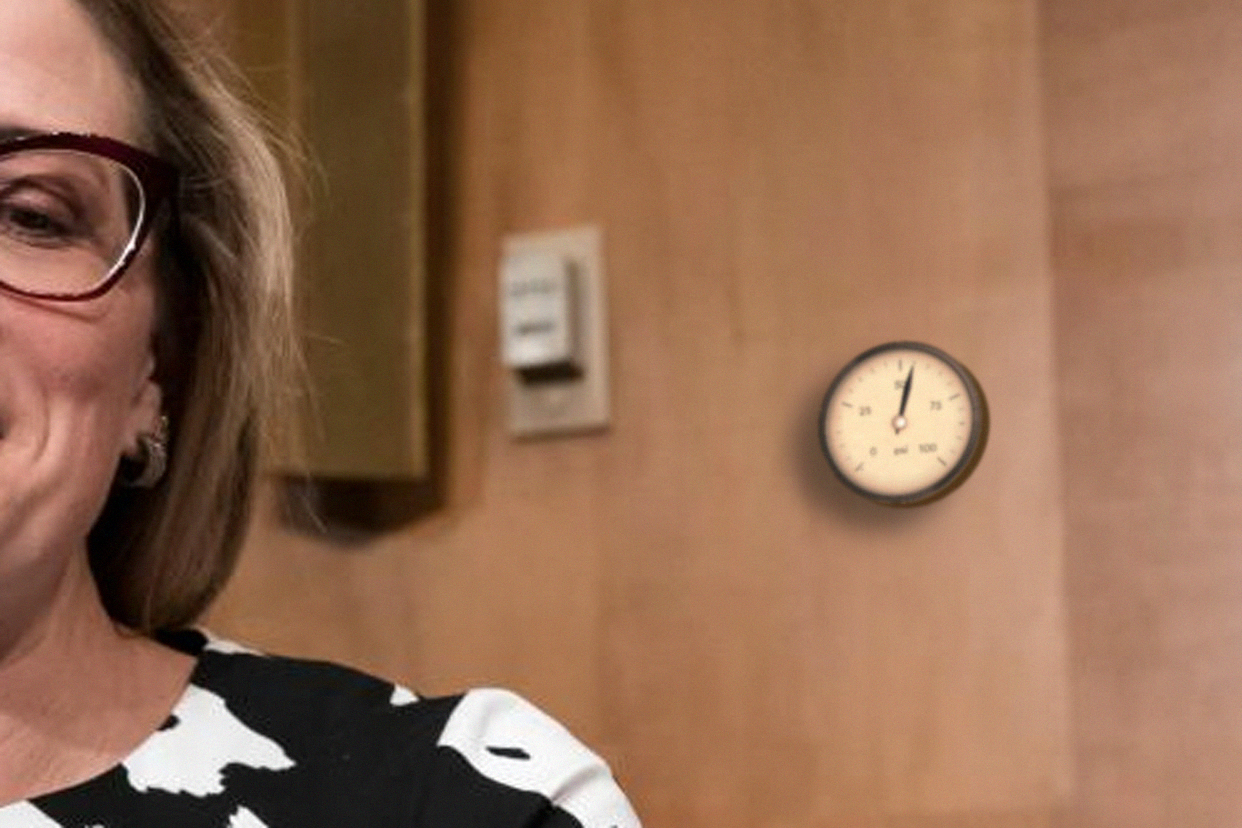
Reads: 55 (psi)
